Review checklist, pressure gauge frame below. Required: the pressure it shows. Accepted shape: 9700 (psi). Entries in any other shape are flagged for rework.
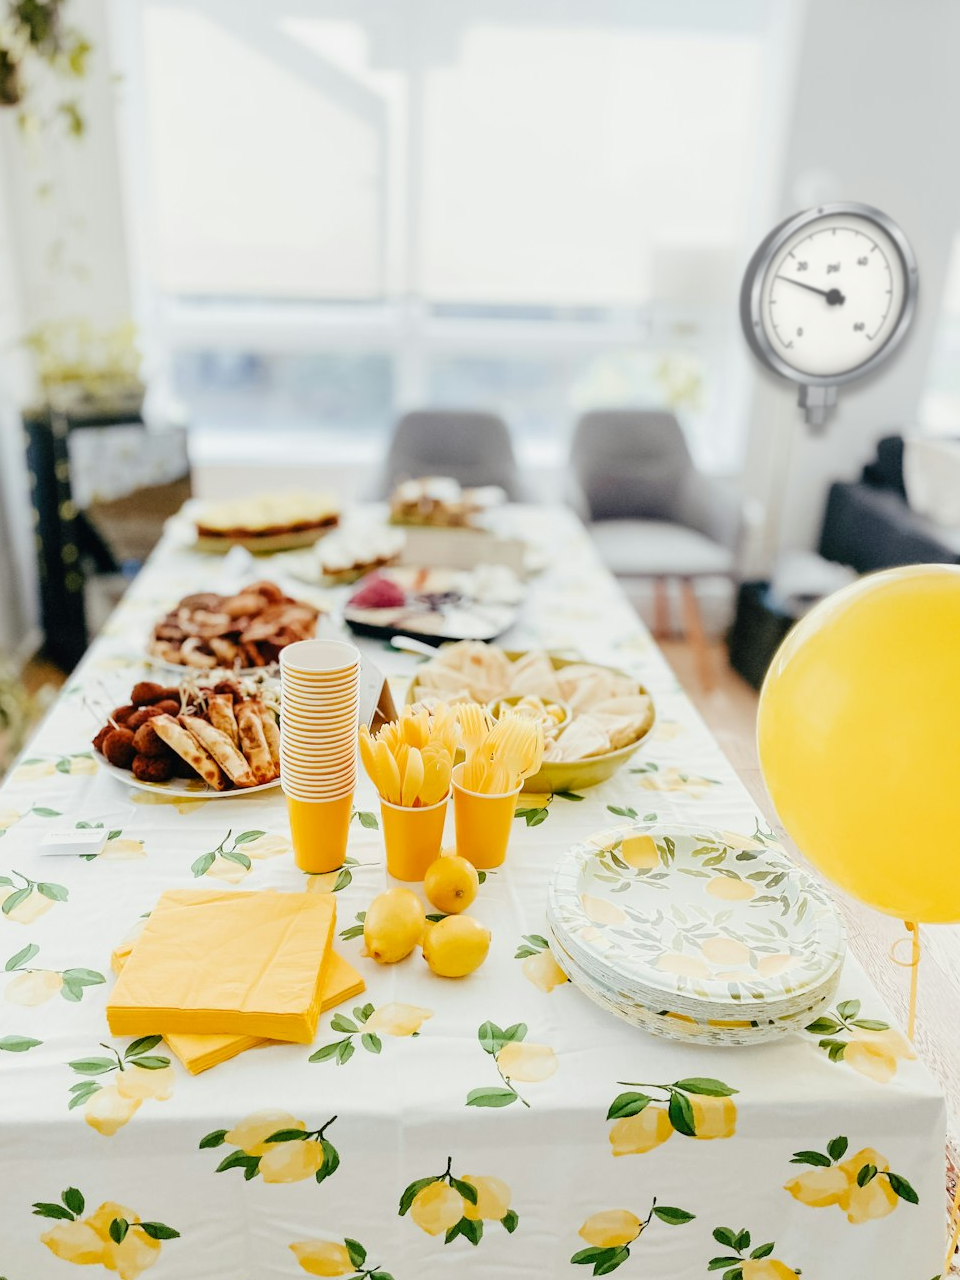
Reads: 15 (psi)
